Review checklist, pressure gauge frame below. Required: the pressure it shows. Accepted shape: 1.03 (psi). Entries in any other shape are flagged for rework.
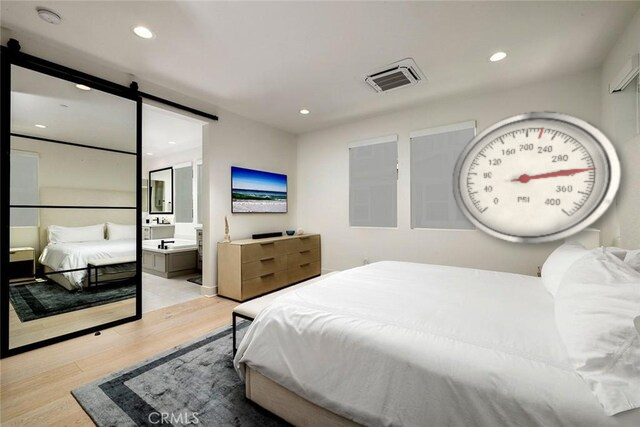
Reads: 320 (psi)
